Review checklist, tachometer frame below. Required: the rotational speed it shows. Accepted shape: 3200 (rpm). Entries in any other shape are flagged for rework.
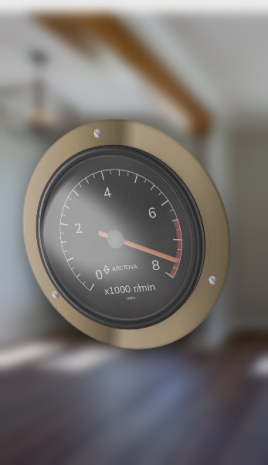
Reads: 7500 (rpm)
